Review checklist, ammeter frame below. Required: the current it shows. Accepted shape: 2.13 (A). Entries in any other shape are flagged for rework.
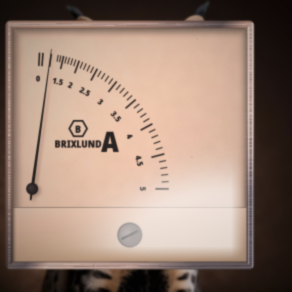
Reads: 1 (A)
